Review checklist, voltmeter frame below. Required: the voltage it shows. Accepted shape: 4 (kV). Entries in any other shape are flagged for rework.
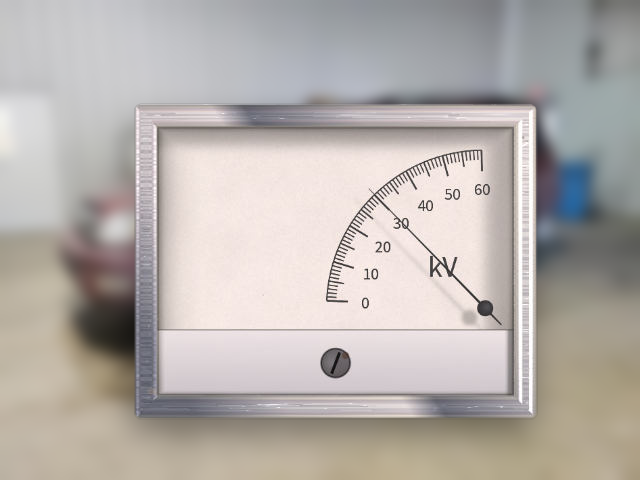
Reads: 30 (kV)
